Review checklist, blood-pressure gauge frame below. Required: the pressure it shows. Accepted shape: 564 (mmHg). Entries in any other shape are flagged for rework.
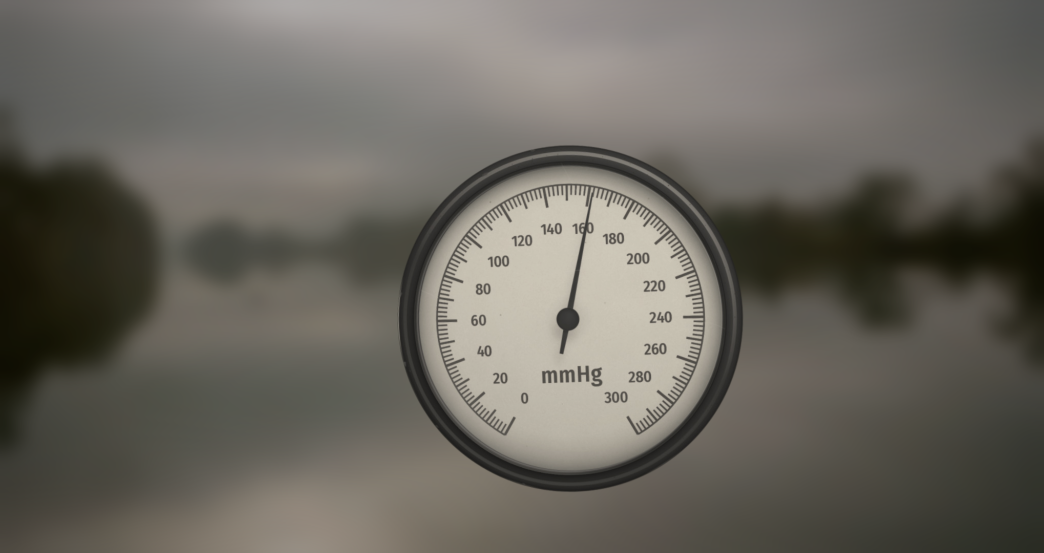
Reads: 162 (mmHg)
